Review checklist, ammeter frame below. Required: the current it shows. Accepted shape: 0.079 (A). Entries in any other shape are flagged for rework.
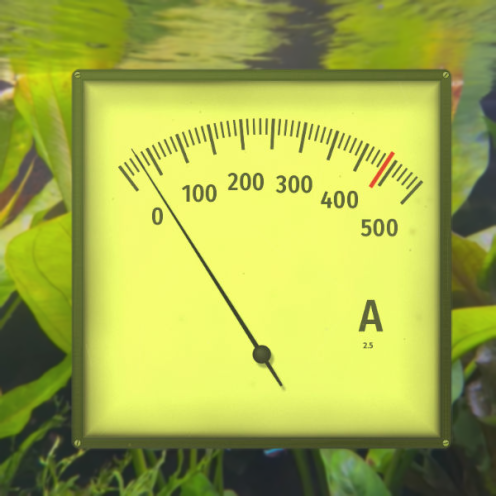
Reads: 30 (A)
